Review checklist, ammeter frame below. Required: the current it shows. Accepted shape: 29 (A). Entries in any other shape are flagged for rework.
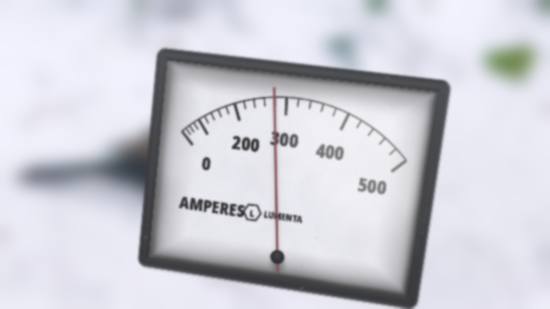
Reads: 280 (A)
